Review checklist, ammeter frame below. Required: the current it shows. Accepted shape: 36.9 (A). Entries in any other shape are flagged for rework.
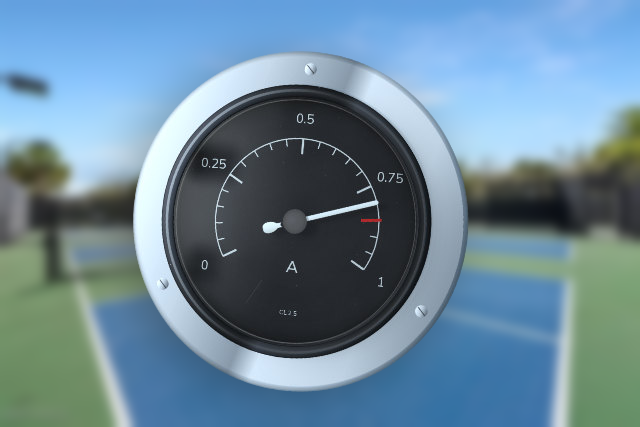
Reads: 0.8 (A)
